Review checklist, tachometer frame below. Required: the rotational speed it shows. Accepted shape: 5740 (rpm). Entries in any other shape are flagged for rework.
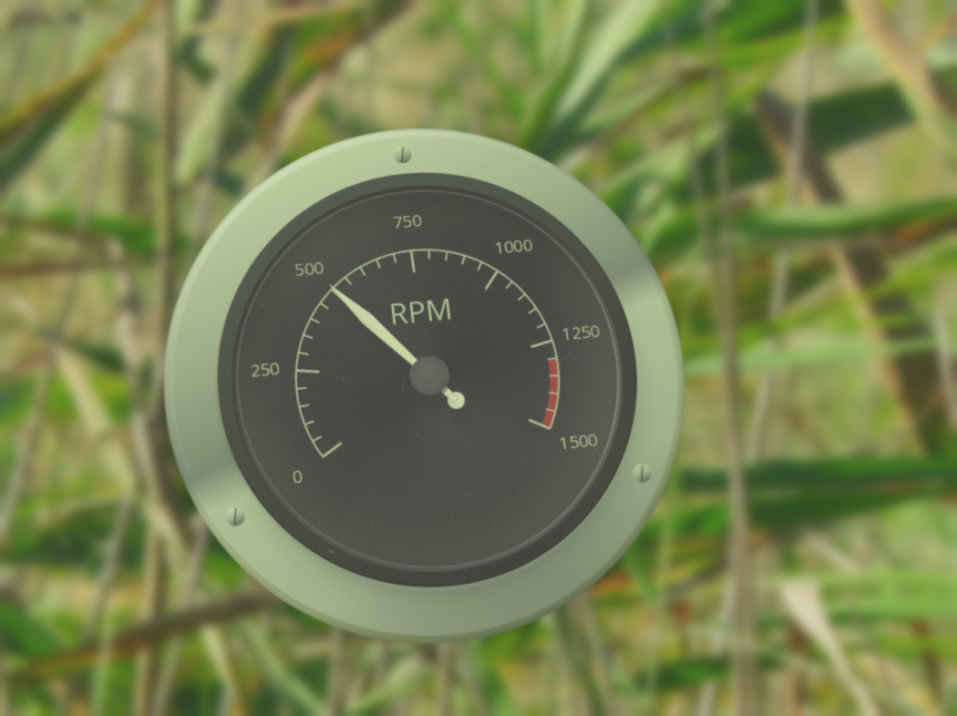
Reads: 500 (rpm)
